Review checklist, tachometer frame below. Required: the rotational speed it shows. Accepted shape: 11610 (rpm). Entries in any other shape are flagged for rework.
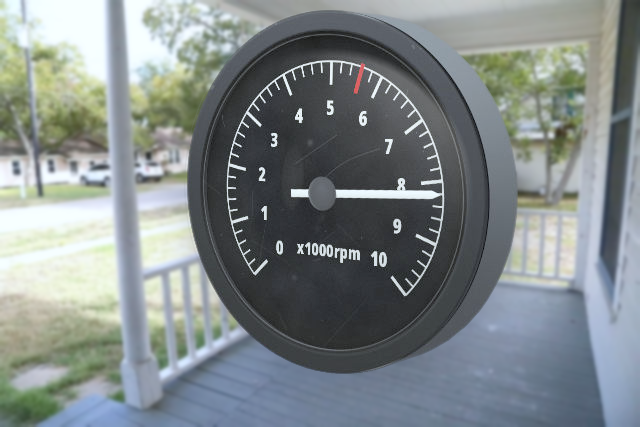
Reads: 8200 (rpm)
